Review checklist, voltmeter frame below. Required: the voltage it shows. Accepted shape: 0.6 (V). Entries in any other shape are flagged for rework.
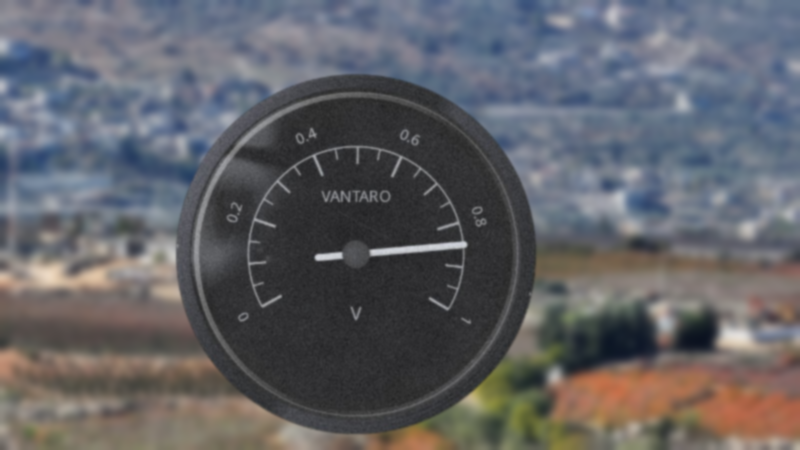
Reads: 0.85 (V)
